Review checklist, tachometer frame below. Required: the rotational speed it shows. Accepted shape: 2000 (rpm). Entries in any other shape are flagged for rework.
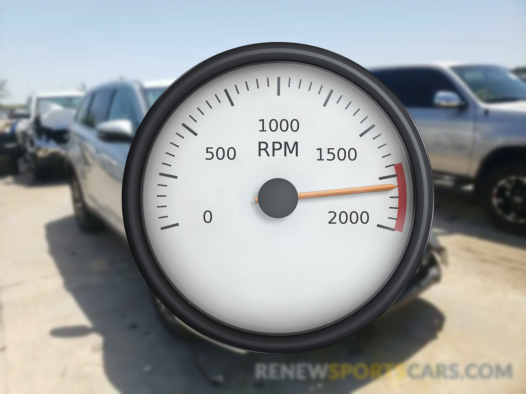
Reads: 1800 (rpm)
